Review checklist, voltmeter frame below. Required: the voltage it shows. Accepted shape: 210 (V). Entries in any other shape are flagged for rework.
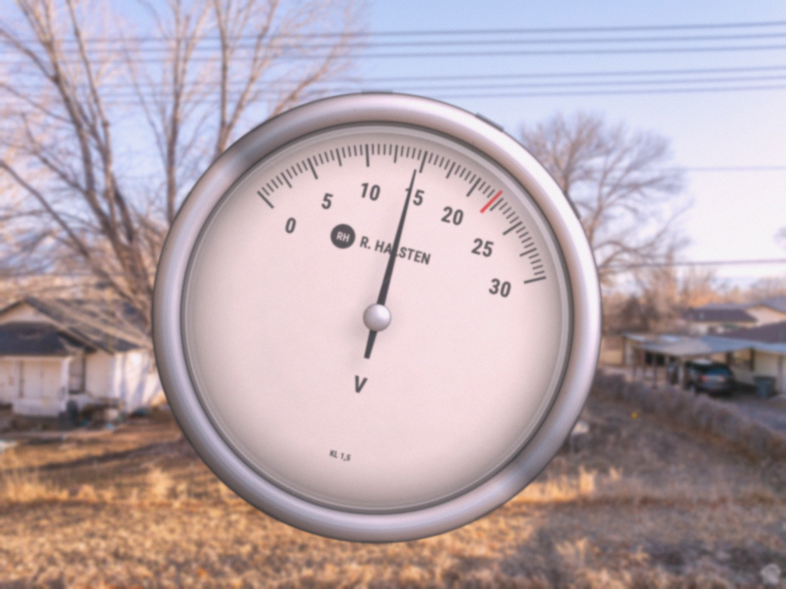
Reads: 14.5 (V)
